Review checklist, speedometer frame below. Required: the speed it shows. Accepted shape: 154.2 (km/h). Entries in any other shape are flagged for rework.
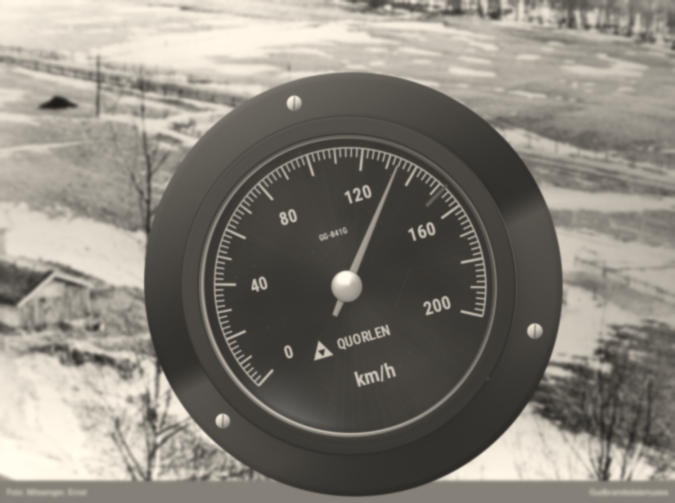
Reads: 134 (km/h)
